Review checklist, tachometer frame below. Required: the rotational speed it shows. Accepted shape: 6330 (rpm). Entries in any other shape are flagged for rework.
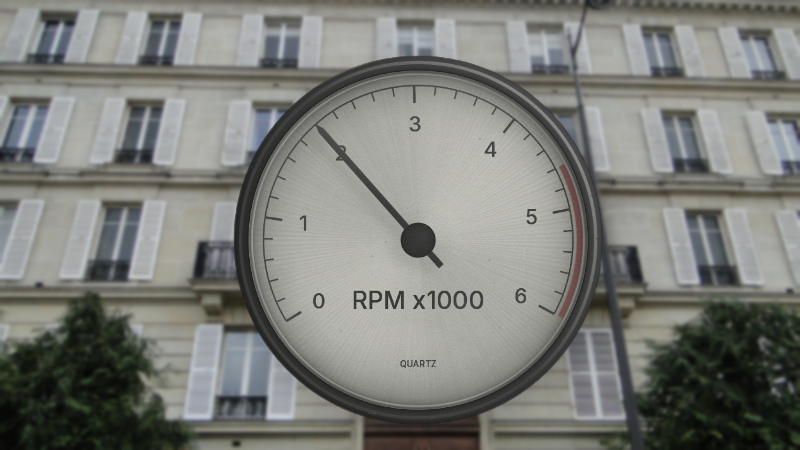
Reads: 2000 (rpm)
